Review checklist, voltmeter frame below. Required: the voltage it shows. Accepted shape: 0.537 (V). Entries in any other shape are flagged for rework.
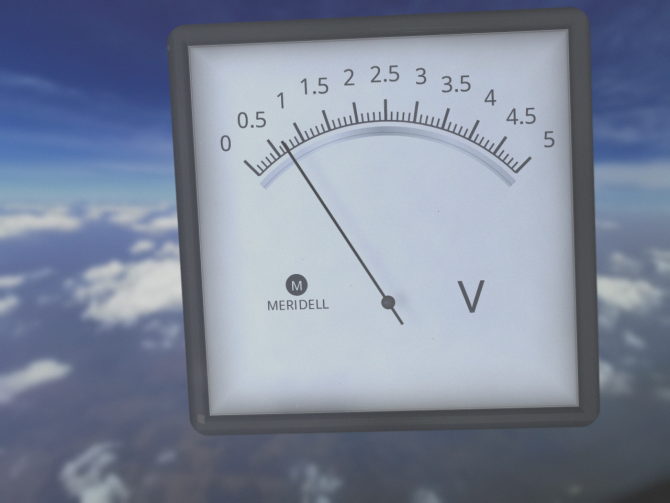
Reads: 0.7 (V)
